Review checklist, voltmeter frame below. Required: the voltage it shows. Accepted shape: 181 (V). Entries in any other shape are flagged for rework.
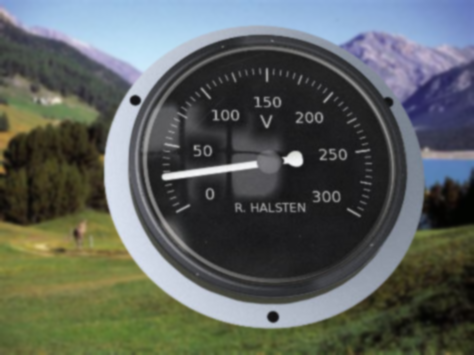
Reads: 25 (V)
